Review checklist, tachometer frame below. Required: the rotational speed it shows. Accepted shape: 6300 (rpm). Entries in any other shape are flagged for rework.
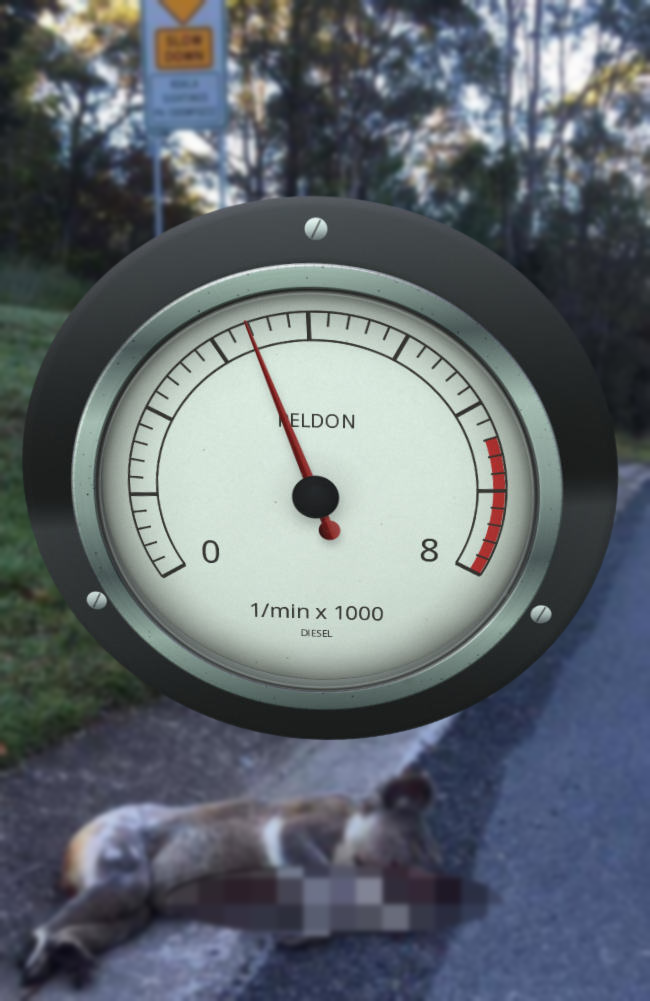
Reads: 3400 (rpm)
